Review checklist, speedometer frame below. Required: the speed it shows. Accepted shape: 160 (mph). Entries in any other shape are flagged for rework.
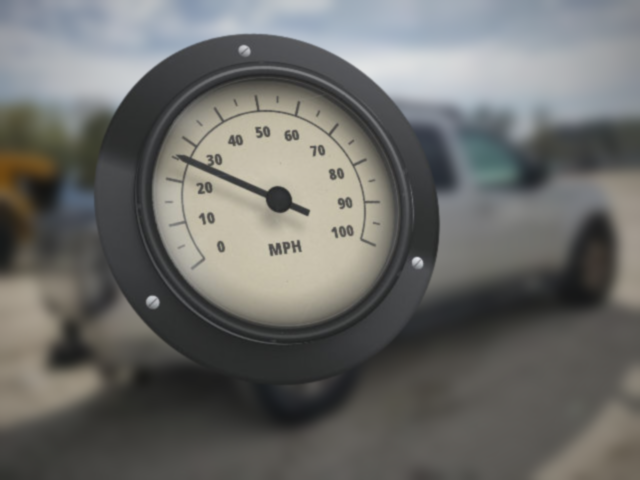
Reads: 25 (mph)
